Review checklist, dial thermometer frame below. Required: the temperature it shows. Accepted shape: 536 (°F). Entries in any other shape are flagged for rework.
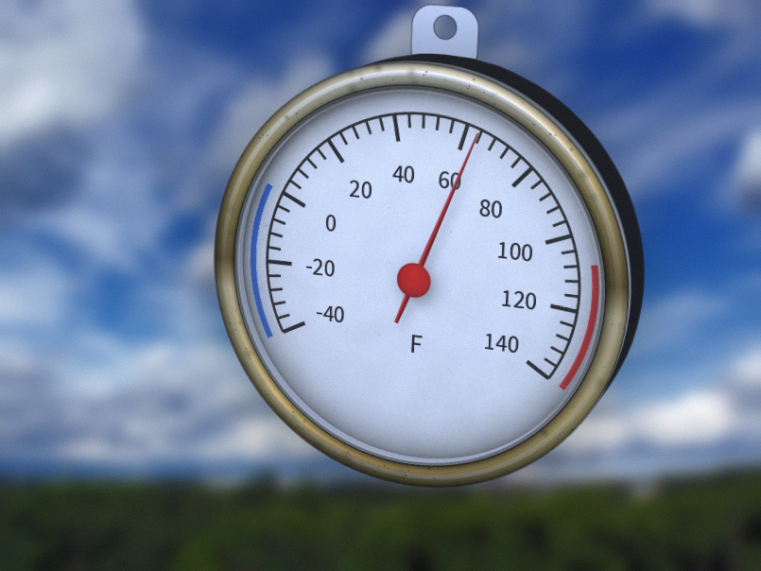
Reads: 64 (°F)
